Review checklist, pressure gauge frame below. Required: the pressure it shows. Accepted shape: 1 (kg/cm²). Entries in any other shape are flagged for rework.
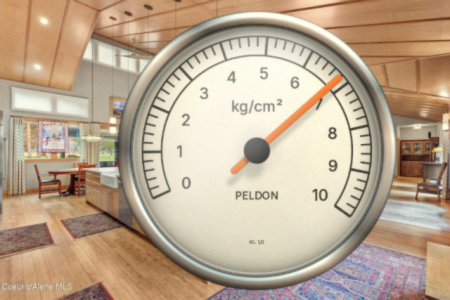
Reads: 6.8 (kg/cm²)
